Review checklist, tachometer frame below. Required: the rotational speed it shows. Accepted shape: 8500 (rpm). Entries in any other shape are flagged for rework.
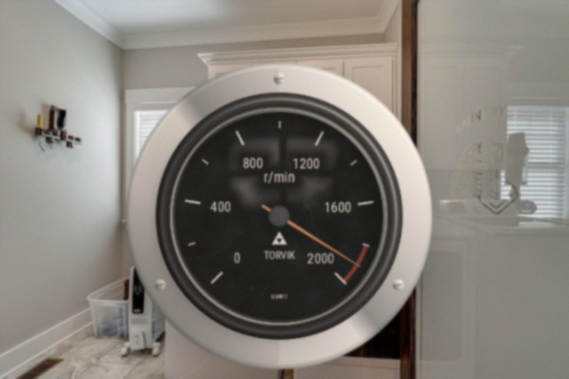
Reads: 1900 (rpm)
